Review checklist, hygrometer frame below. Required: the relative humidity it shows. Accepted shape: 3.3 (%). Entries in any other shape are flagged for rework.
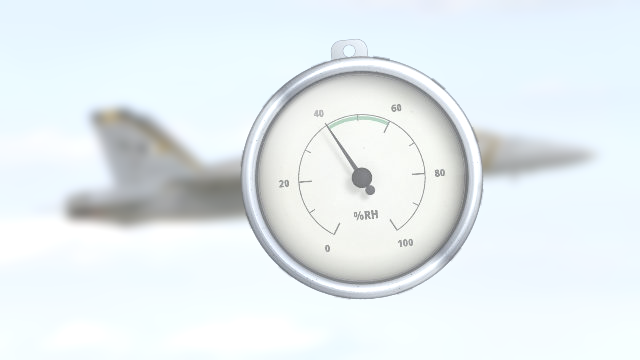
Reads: 40 (%)
